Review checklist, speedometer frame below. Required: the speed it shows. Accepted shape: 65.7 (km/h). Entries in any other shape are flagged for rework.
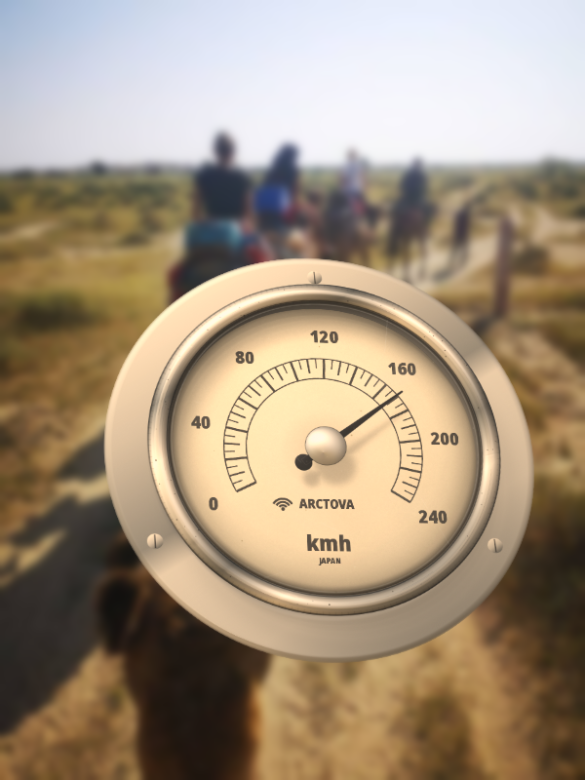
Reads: 170 (km/h)
